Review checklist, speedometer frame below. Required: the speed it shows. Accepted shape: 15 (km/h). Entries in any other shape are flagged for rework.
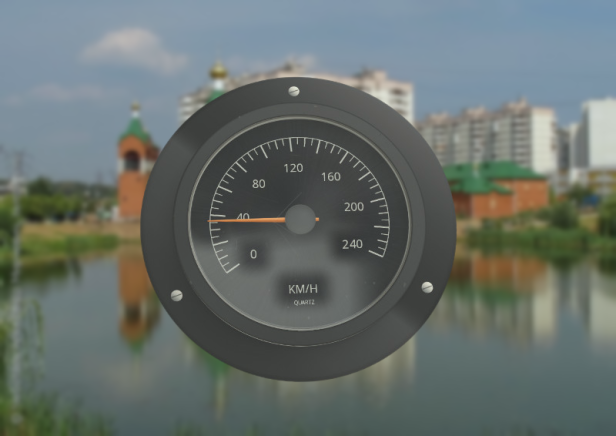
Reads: 35 (km/h)
